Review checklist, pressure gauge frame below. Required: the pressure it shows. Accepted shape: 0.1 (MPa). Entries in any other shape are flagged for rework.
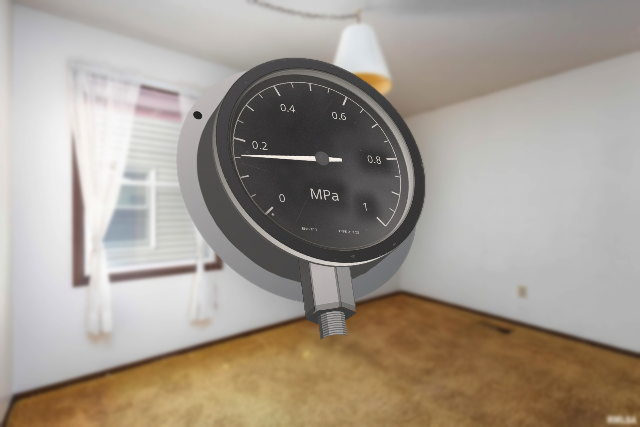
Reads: 0.15 (MPa)
